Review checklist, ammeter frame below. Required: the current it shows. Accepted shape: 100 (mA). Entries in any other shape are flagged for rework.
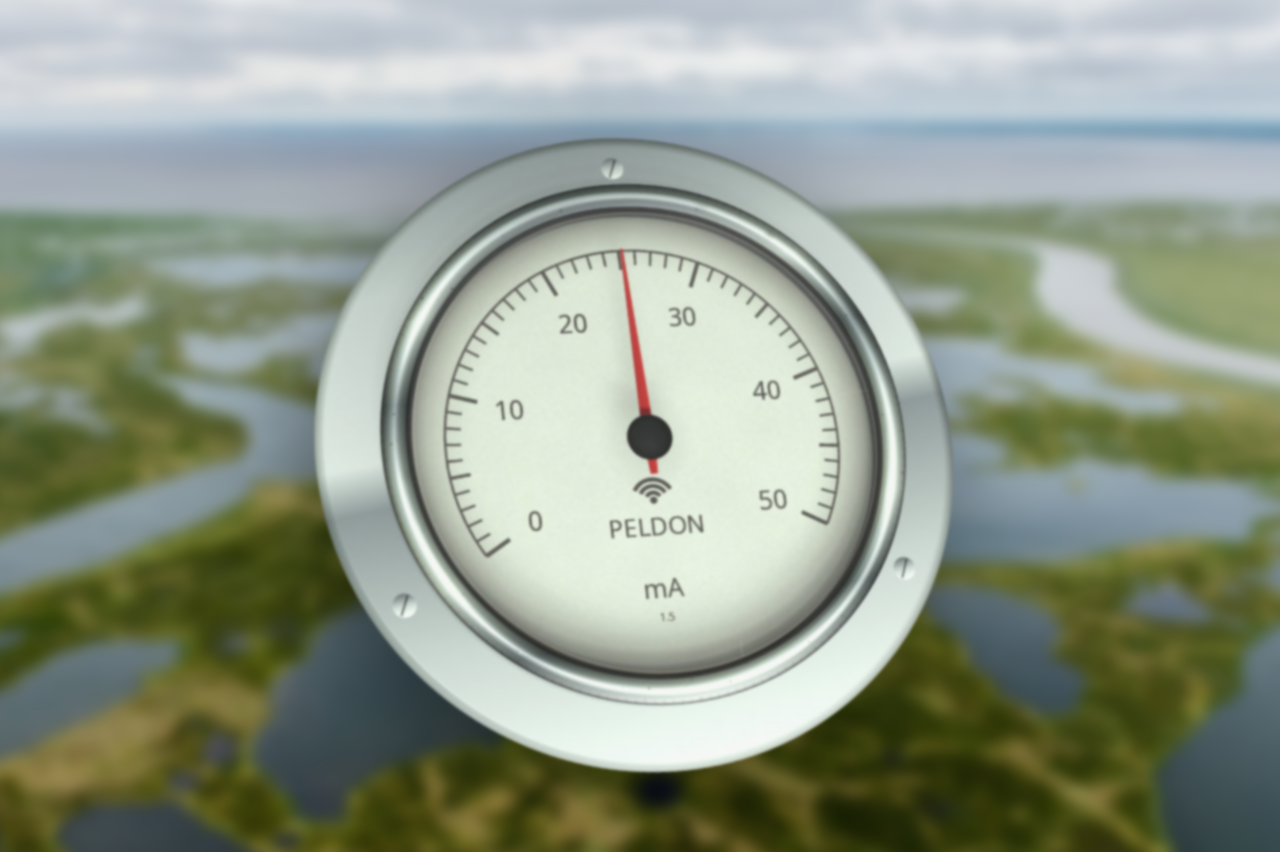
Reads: 25 (mA)
